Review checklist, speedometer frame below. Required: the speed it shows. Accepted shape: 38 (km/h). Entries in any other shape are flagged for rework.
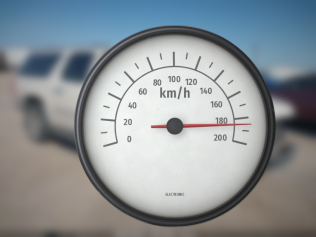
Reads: 185 (km/h)
